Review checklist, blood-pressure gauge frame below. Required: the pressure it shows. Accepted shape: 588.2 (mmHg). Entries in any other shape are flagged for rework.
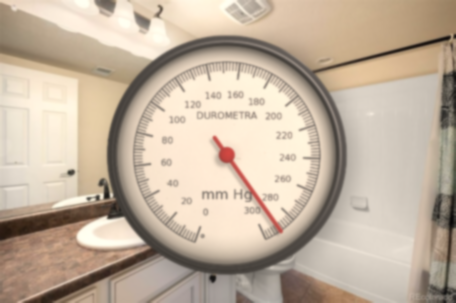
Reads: 290 (mmHg)
